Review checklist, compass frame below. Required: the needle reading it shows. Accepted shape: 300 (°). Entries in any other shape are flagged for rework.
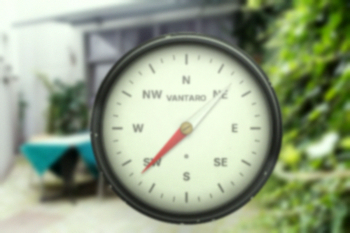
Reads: 225 (°)
